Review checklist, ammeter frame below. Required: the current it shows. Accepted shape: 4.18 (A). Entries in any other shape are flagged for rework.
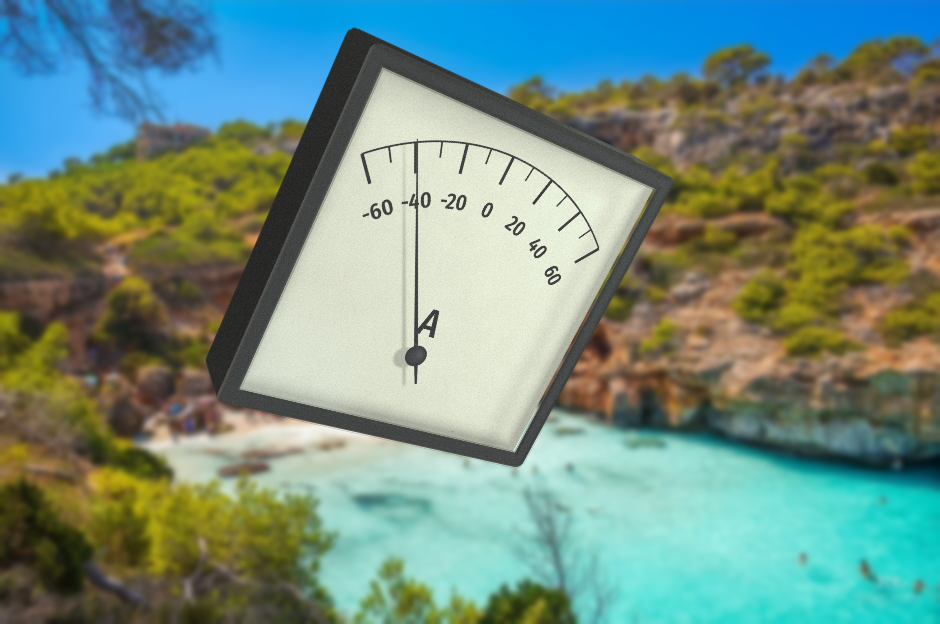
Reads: -40 (A)
